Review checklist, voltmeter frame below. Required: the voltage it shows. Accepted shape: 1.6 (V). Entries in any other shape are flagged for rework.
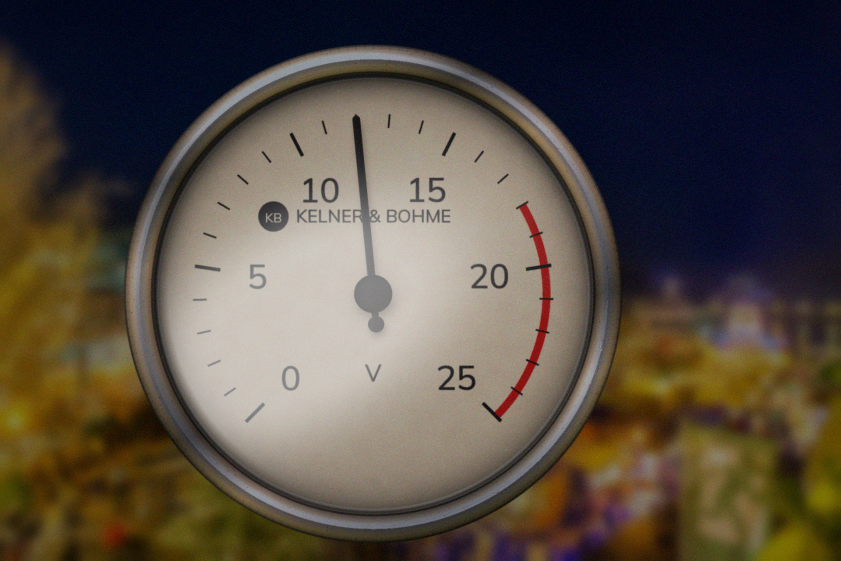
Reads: 12 (V)
